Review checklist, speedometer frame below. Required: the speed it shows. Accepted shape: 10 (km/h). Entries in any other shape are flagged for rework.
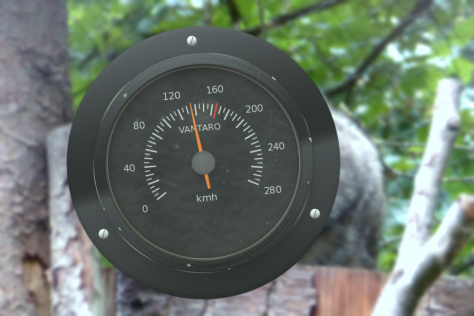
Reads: 135 (km/h)
